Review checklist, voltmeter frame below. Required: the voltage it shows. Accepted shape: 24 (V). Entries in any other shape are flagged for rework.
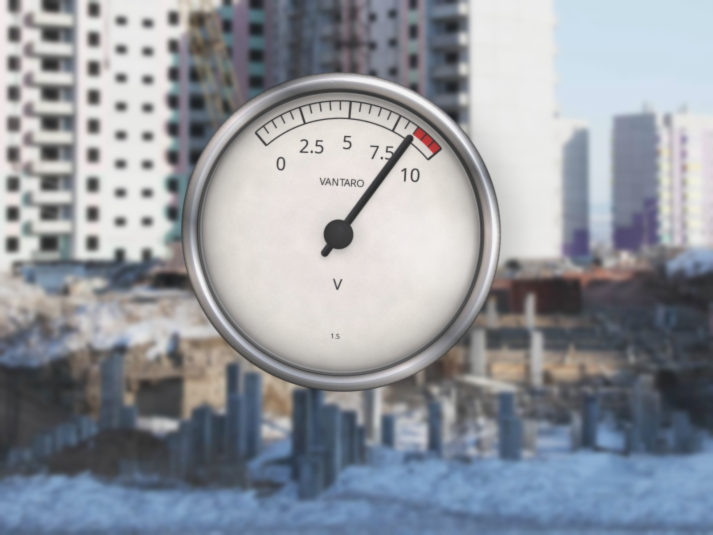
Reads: 8.5 (V)
